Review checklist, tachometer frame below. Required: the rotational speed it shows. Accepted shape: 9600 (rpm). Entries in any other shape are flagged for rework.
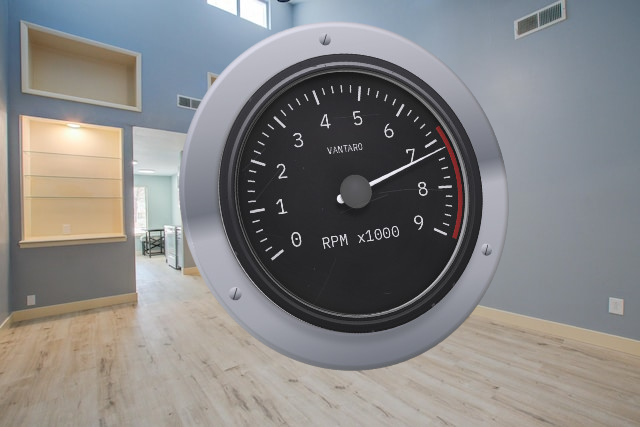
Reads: 7200 (rpm)
